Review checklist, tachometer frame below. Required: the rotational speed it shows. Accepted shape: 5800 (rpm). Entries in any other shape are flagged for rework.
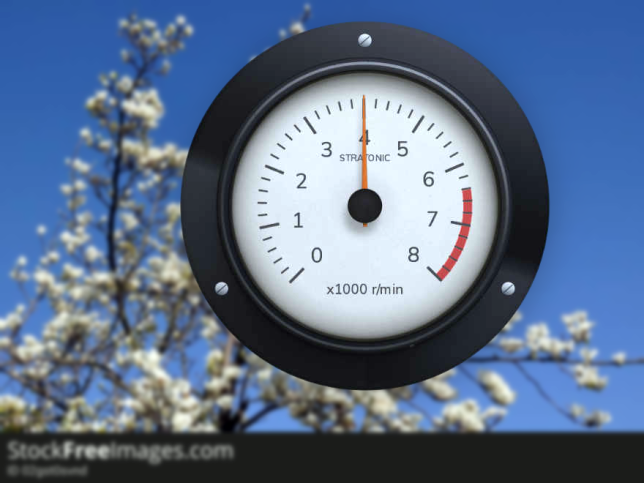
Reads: 4000 (rpm)
